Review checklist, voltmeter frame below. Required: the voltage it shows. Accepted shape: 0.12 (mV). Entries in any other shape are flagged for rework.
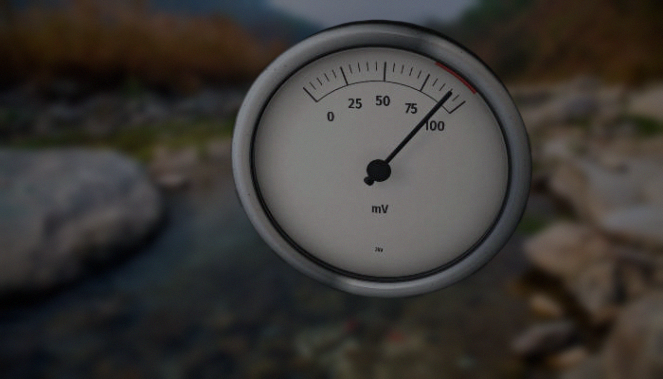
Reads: 90 (mV)
